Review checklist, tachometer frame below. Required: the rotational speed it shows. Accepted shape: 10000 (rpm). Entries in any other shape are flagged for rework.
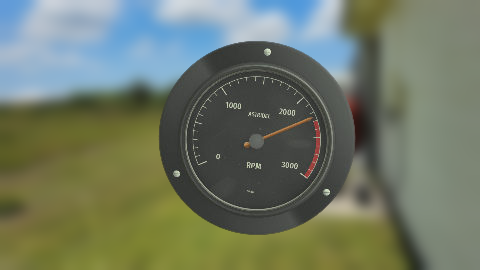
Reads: 2250 (rpm)
